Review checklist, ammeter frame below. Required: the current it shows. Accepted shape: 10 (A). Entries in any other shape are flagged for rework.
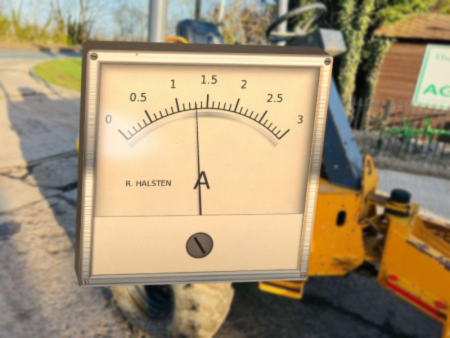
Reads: 1.3 (A)
